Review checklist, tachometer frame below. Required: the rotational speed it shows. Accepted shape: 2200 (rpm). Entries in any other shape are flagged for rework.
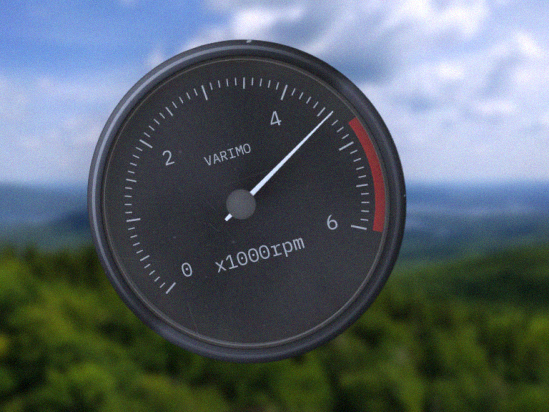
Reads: 4600 (rpm)
